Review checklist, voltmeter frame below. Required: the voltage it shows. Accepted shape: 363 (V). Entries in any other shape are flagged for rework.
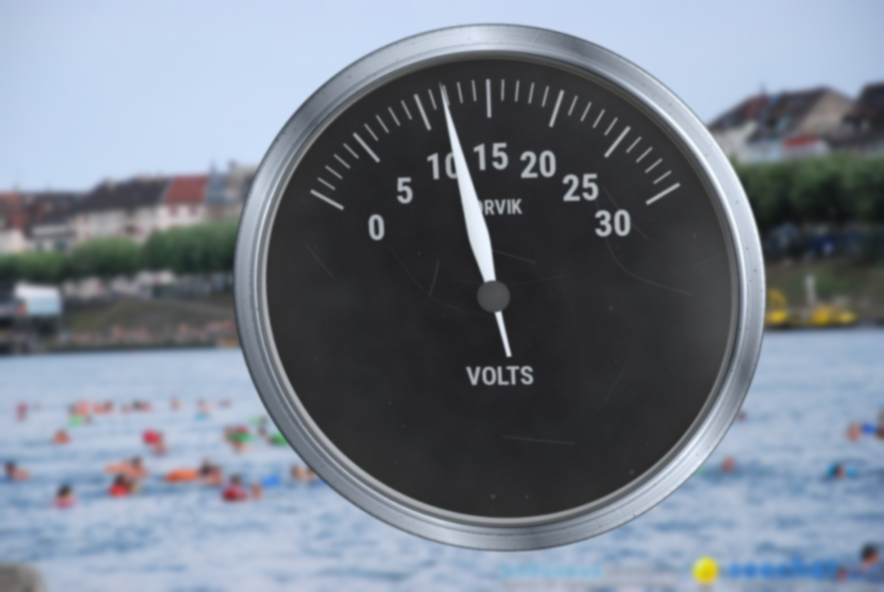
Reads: 12 (V)
